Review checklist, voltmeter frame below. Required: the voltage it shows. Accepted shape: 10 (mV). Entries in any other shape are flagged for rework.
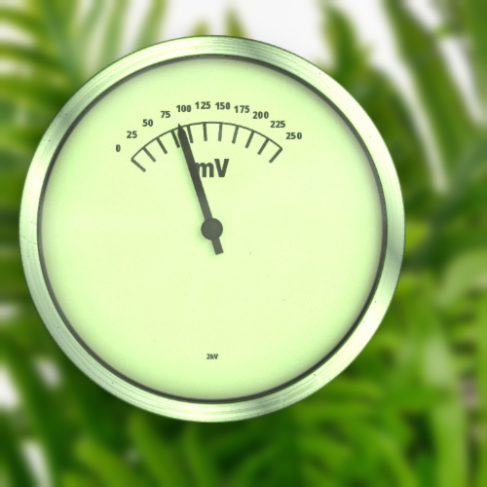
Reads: 87.5 (mV)
